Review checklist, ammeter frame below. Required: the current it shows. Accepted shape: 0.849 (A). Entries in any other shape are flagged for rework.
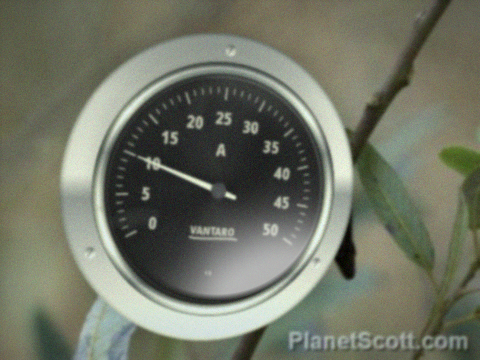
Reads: 10 (A)
